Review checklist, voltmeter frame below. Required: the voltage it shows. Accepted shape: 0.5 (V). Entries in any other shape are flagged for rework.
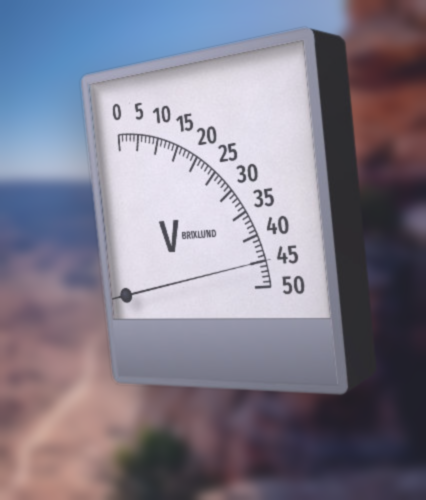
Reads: 45 (V)
